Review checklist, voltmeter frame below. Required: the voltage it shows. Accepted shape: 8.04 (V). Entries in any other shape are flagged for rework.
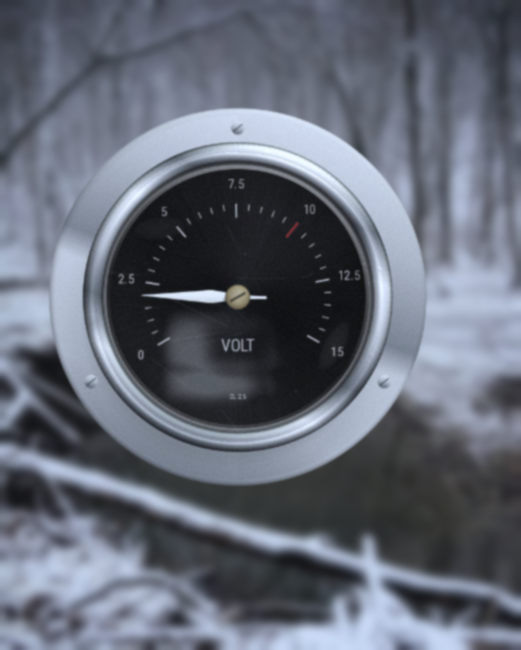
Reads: 2 (V)
